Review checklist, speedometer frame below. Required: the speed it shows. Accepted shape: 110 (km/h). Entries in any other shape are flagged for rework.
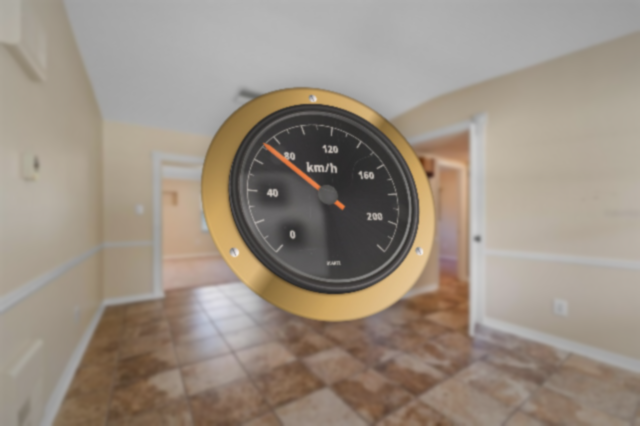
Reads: 70 (km/h)
